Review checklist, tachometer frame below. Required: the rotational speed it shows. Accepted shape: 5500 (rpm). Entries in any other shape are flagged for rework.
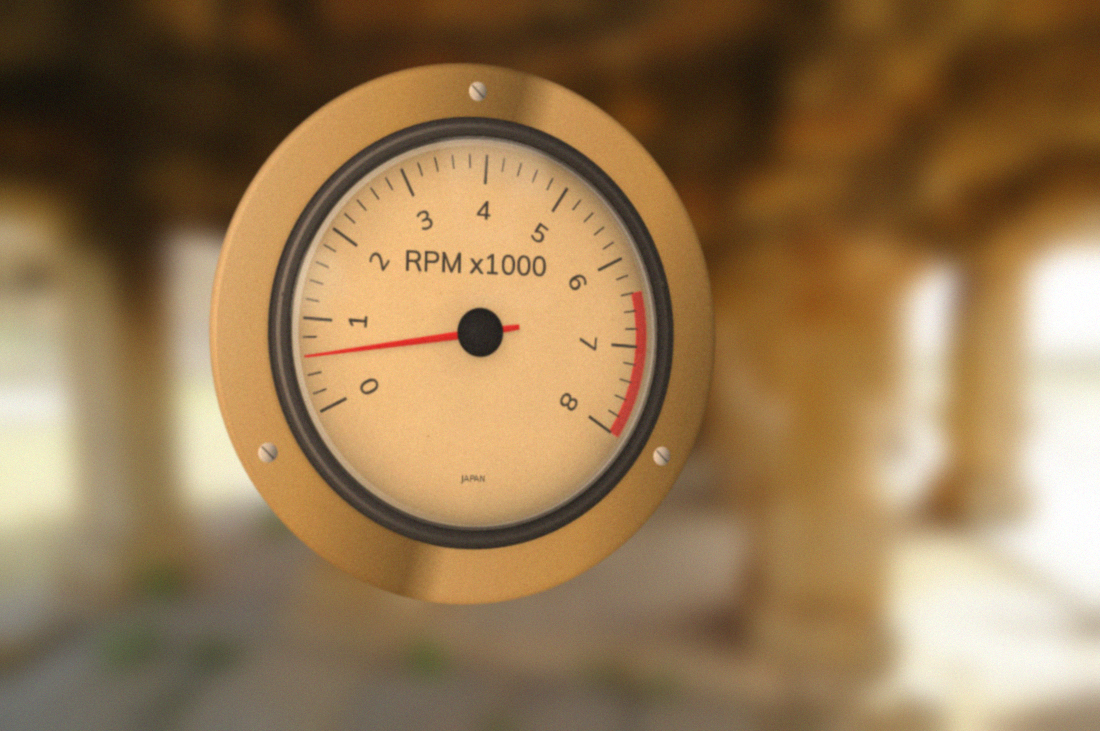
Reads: 600 (rpm)
